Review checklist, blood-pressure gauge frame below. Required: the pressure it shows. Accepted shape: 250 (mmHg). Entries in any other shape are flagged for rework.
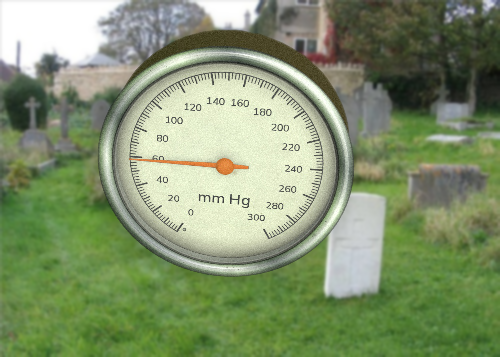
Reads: 60 (mmHg)
